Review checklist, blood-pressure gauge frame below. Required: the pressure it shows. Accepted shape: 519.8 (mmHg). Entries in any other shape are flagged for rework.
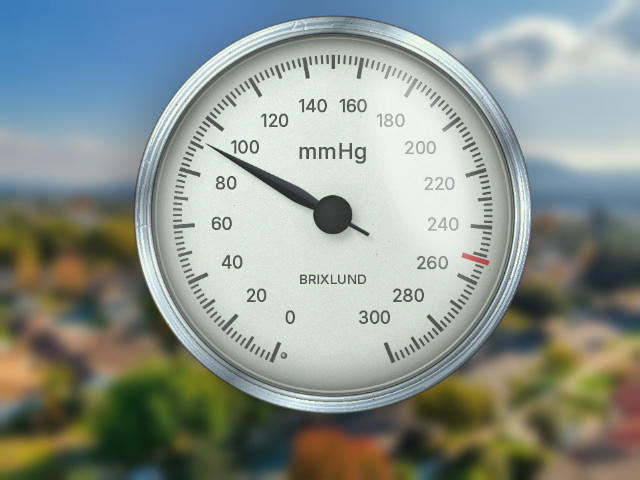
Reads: 92 (mmHg)
